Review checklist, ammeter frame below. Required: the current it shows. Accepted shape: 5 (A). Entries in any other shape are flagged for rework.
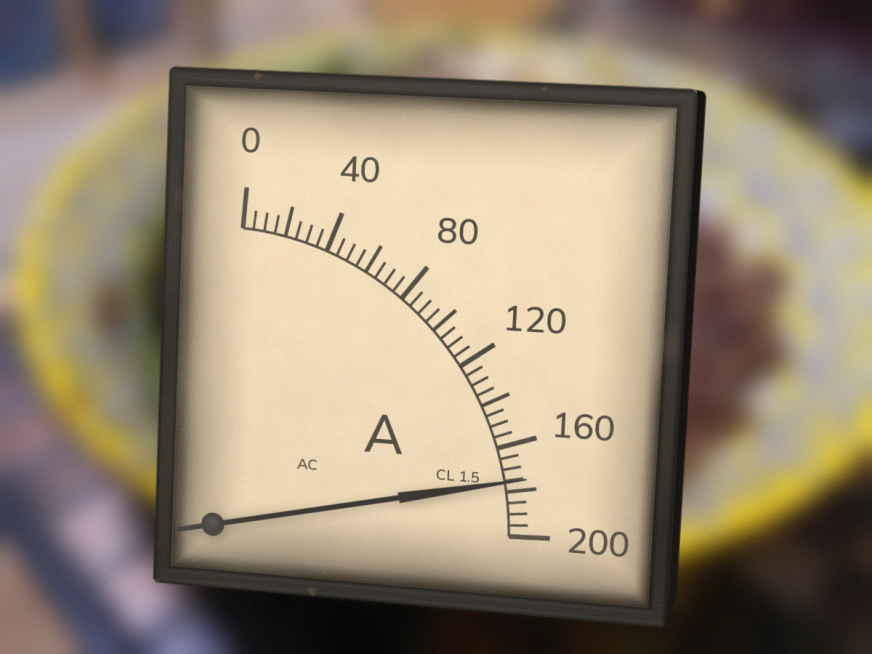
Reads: 175 (A)
